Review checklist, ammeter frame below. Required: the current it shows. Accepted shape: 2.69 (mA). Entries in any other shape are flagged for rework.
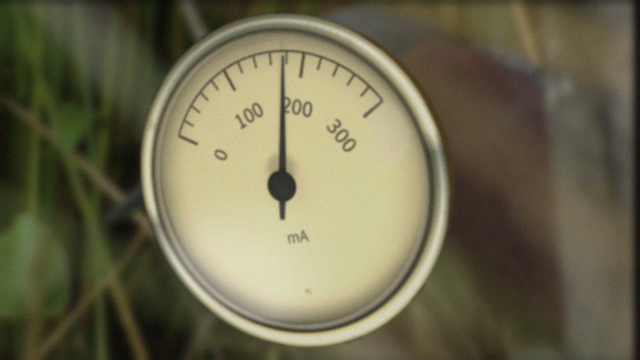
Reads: 180 (mA)
